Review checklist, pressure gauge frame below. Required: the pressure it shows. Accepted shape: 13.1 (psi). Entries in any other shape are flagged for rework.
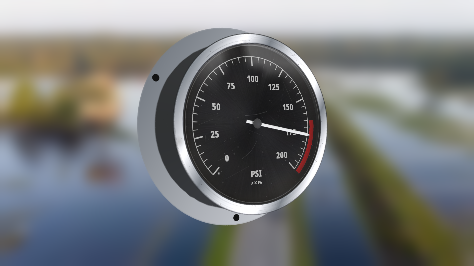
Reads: 175 (psi)
